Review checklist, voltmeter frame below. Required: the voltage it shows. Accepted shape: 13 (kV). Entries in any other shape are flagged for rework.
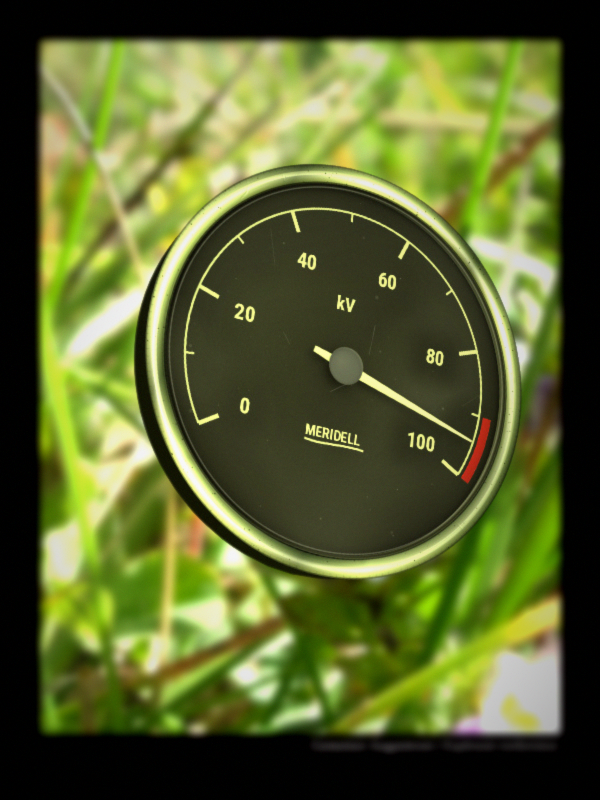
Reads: 95 (kV)
